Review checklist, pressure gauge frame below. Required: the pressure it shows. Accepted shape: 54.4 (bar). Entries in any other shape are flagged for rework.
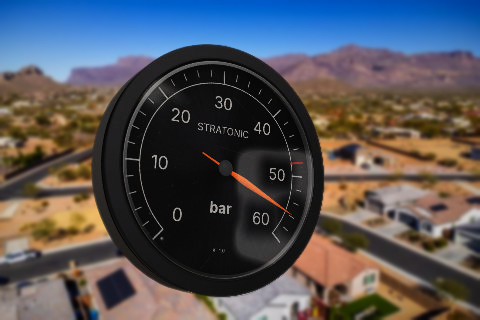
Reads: 56 (bar)
